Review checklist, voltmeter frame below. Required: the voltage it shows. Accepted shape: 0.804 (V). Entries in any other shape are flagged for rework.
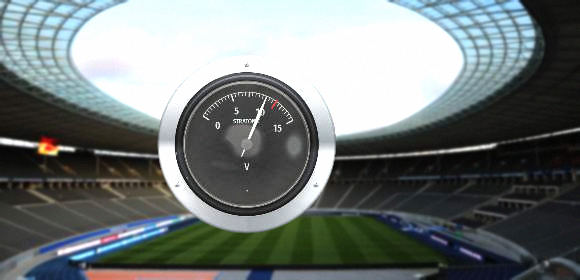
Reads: 10 (V)
